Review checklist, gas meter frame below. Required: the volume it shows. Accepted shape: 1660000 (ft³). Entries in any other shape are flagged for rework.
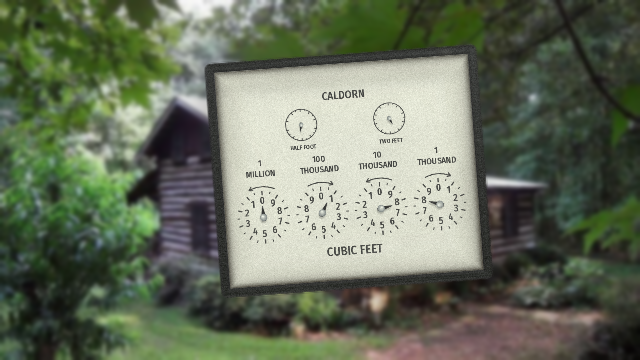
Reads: 7800 (ft³)
